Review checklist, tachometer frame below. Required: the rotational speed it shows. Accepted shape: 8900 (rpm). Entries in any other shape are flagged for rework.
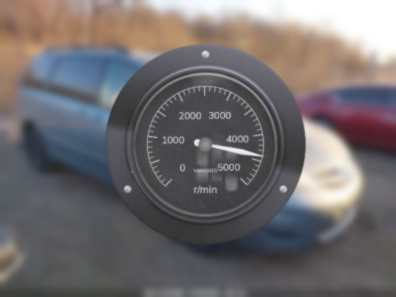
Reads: 4400 (rpm)
